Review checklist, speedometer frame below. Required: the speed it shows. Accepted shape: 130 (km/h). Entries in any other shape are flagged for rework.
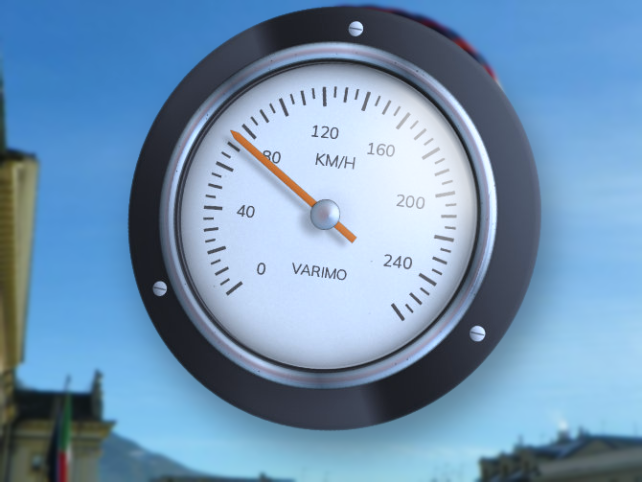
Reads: 75 (km/h)
